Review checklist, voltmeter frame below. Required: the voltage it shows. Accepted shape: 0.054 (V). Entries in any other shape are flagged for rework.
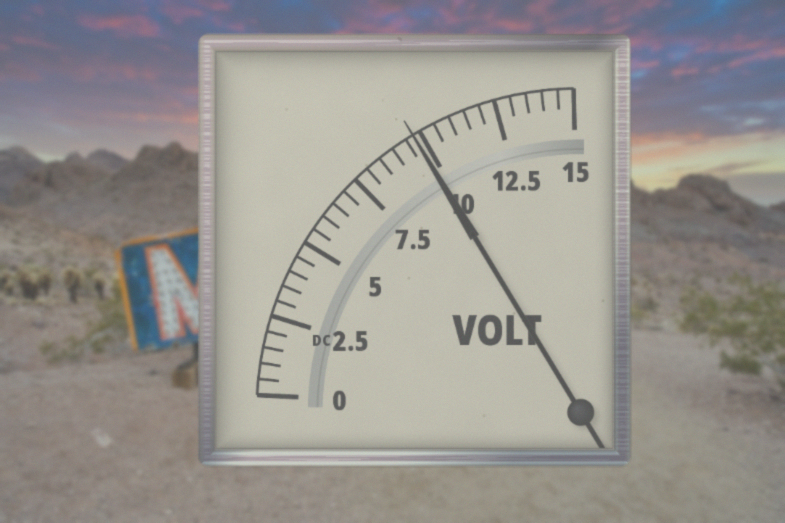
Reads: 9.75 (V)
